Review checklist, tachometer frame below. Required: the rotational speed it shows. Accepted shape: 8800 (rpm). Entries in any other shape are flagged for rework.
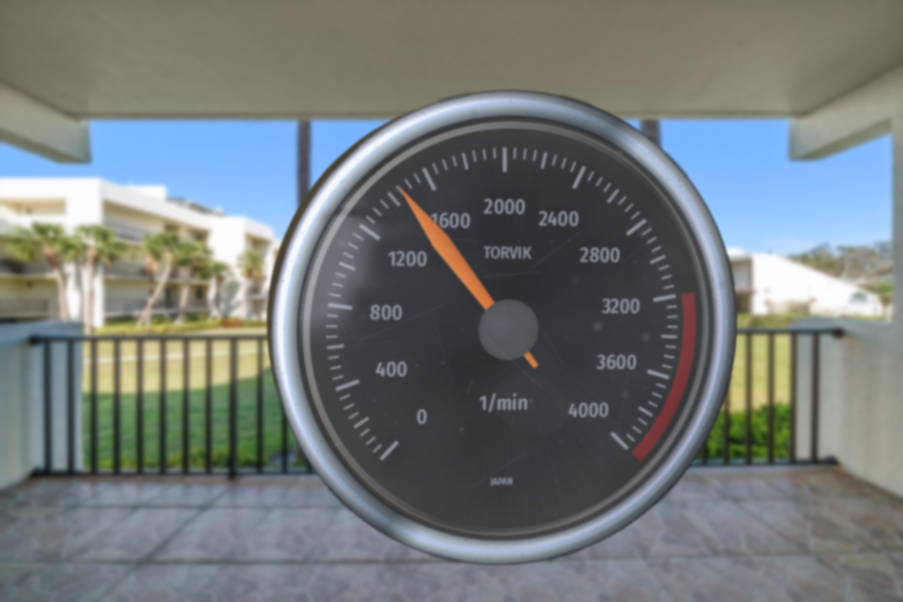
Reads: 1450 (rpm)
